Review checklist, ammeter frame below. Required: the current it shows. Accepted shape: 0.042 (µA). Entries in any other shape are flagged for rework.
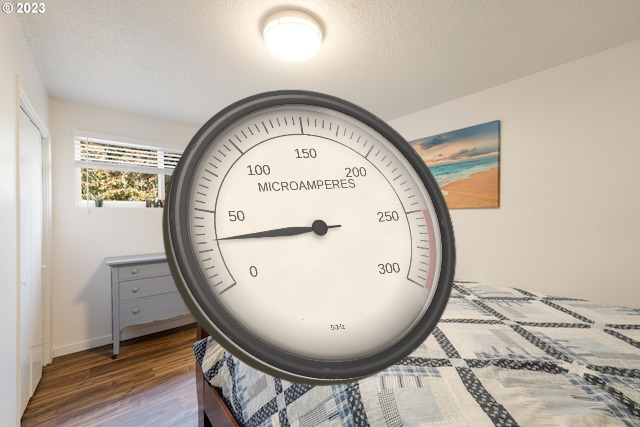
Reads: 30 (µA)
